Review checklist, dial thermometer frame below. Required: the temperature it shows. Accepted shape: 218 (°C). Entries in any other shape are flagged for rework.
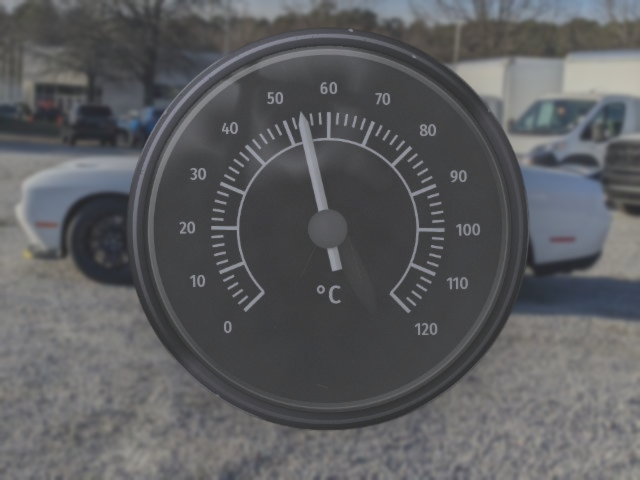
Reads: 54 (°C)
